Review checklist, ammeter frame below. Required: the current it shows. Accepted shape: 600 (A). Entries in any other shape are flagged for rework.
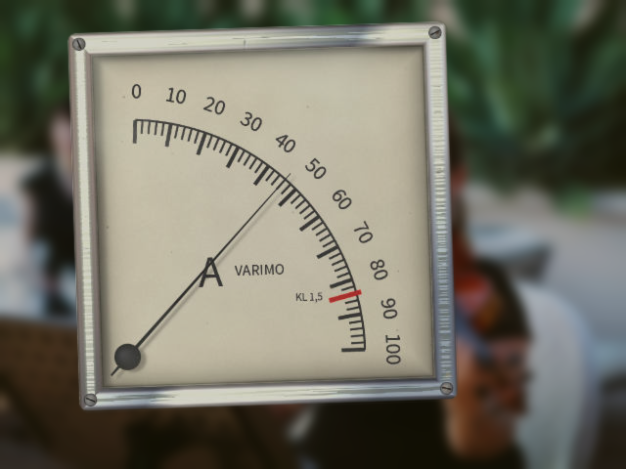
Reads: 46 (A)
